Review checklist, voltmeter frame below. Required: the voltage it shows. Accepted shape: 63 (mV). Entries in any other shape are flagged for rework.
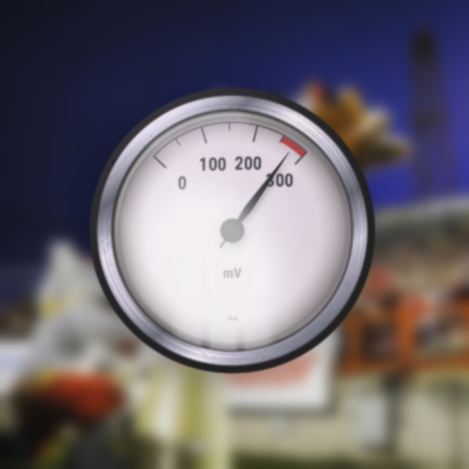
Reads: 275 (mV)
